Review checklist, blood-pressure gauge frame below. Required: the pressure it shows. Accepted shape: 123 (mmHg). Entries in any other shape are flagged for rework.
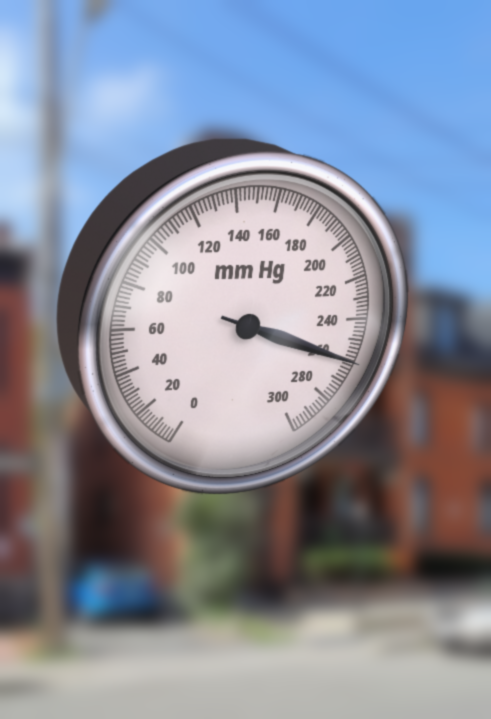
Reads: 260 (mmHg)
